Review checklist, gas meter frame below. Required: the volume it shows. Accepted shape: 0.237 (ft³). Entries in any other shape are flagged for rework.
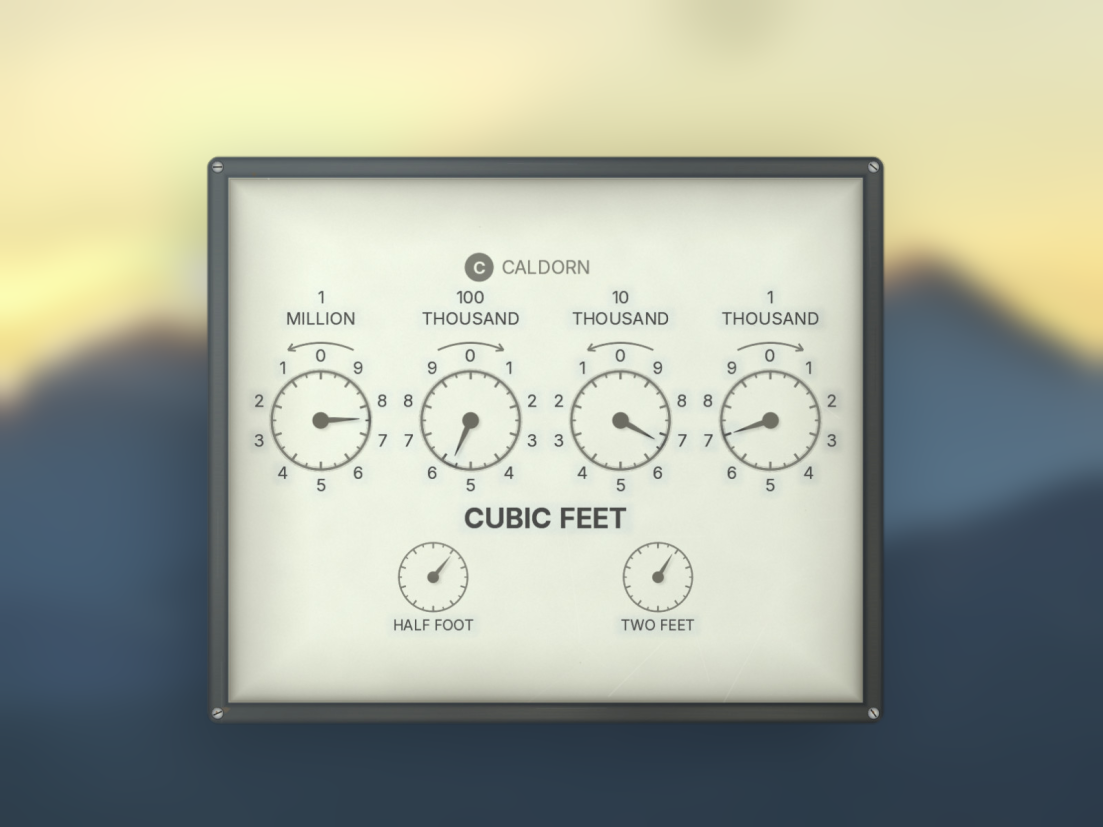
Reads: 756700 (ft³)
